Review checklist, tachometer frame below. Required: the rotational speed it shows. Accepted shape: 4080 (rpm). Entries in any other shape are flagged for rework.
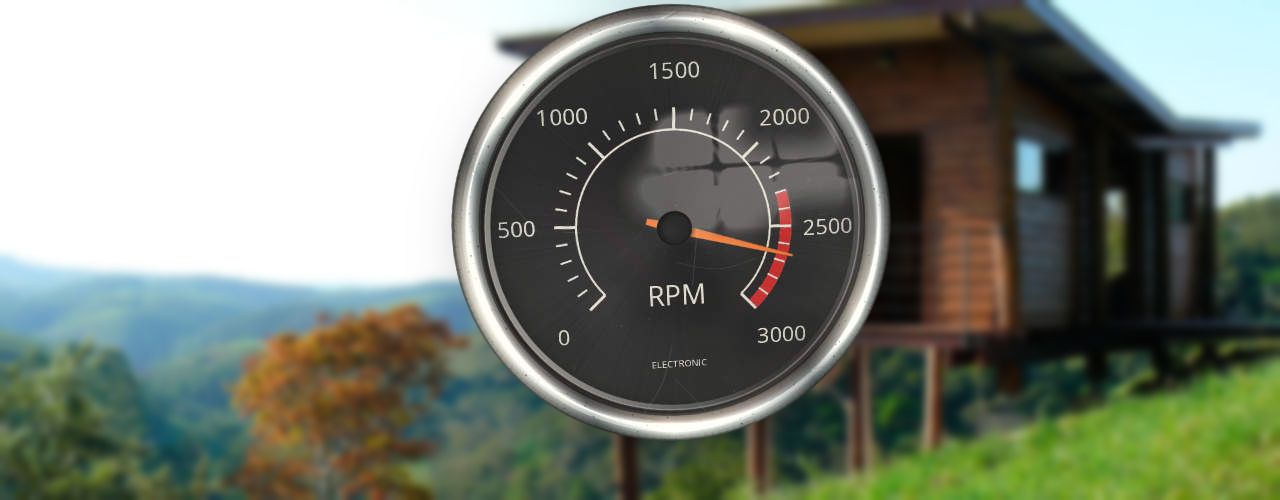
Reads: 2650 (rpm)
